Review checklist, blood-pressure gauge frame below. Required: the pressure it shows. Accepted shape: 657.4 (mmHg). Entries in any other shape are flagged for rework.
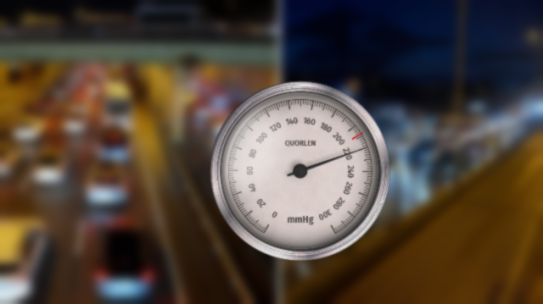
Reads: 220 (mmHg)
